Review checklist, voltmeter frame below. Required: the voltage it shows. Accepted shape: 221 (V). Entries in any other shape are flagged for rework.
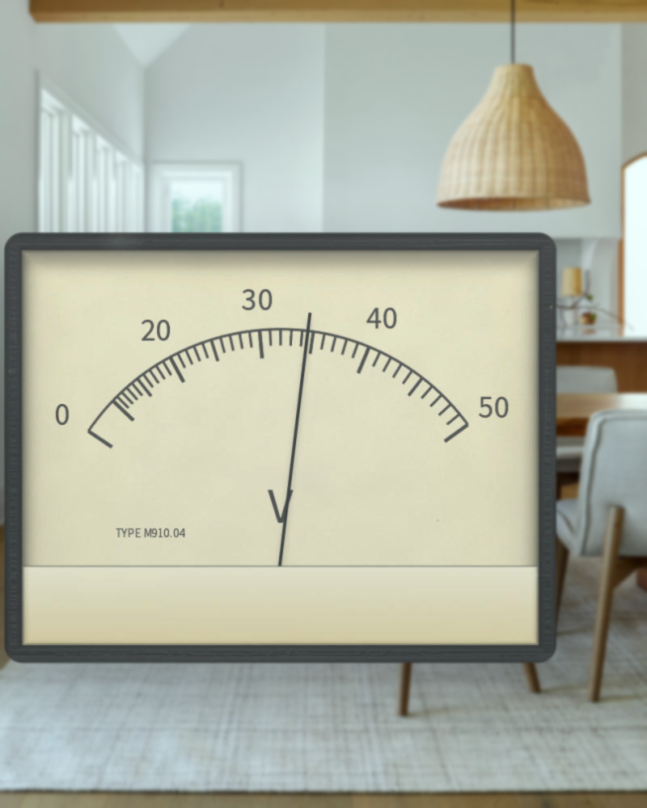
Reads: 34.5 (V)
